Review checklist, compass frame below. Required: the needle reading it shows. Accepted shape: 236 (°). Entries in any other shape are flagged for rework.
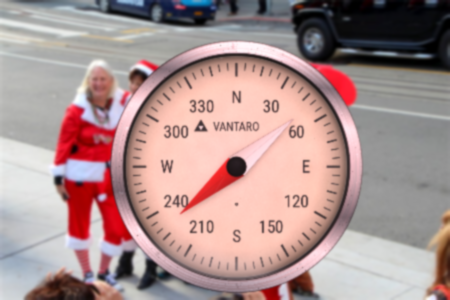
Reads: 230 (°)
